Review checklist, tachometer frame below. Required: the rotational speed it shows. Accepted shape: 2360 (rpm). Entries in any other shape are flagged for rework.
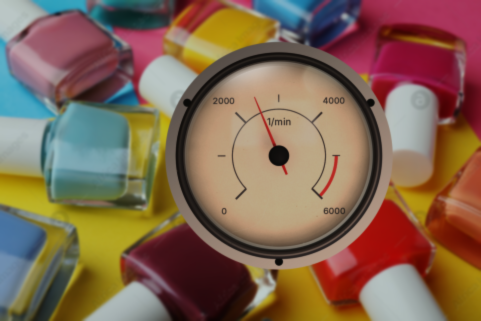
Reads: 2500 (rpm)
